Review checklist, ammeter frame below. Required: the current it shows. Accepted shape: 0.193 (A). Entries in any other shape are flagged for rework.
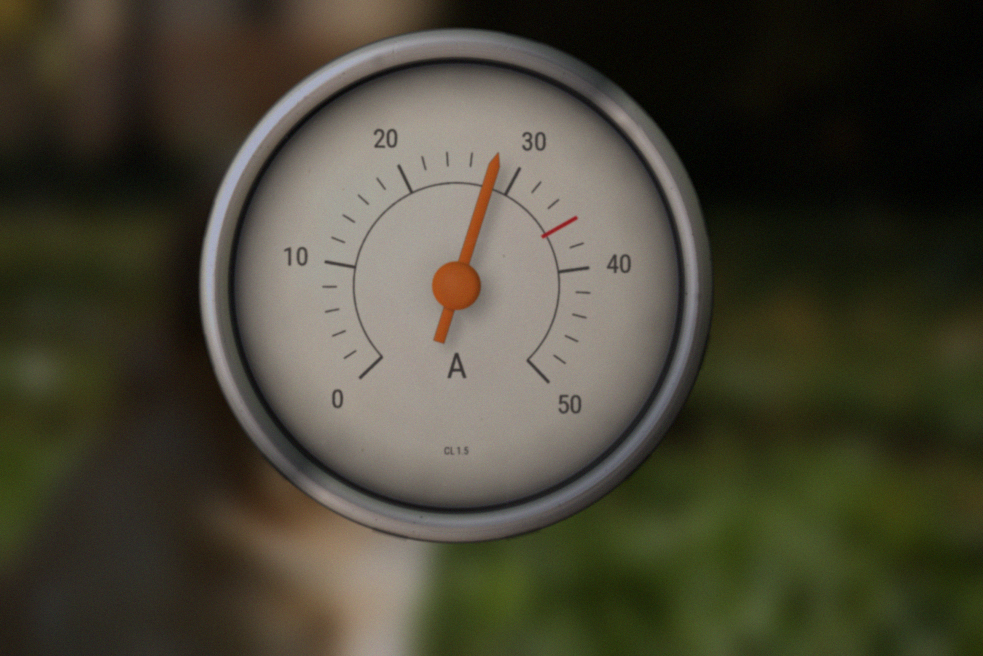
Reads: 28 (A)
